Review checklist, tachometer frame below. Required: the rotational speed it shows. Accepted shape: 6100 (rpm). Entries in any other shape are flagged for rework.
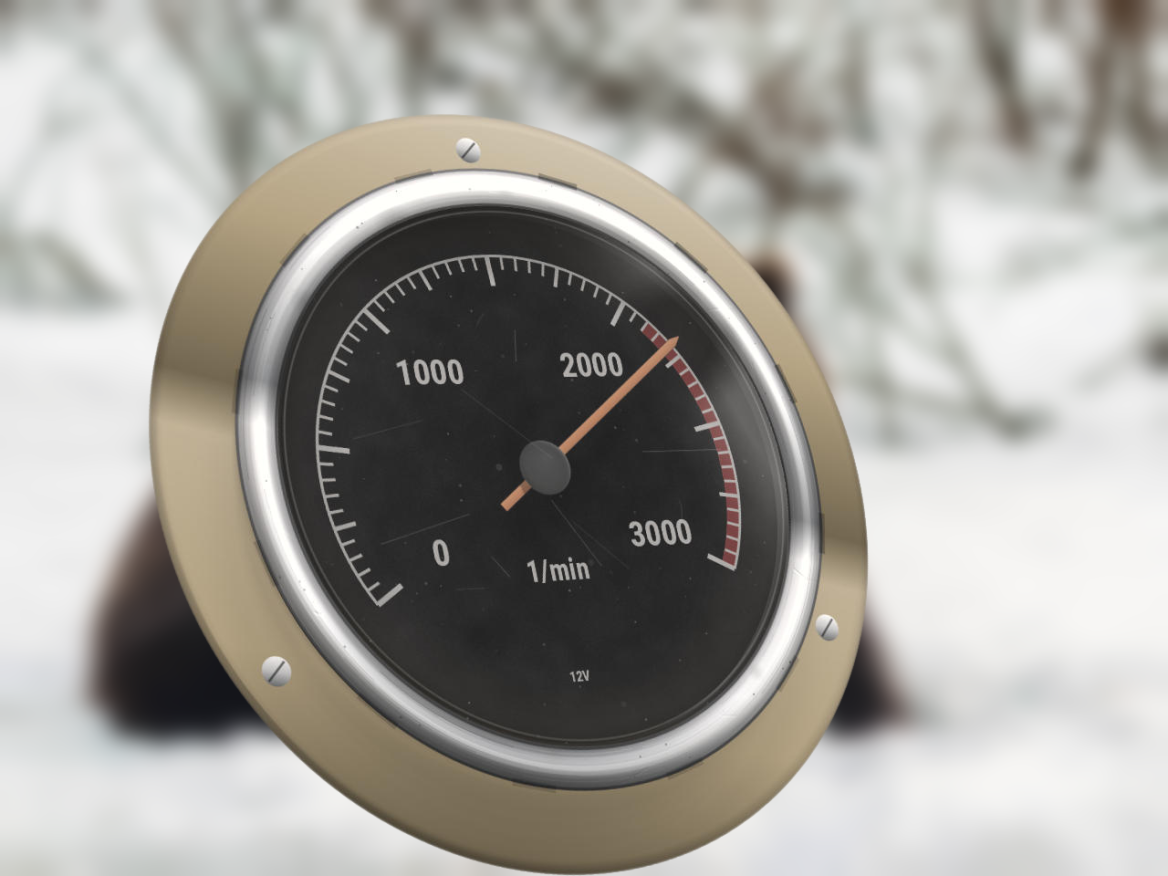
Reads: 2200 (rpm)
